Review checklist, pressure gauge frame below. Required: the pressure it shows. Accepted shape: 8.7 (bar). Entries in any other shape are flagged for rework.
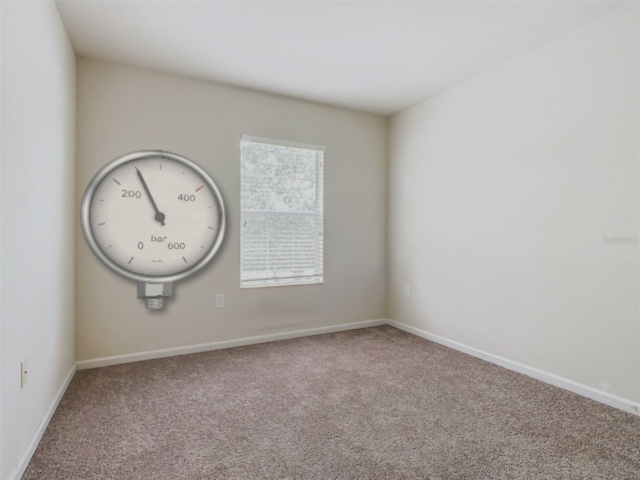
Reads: 250 (bar)
